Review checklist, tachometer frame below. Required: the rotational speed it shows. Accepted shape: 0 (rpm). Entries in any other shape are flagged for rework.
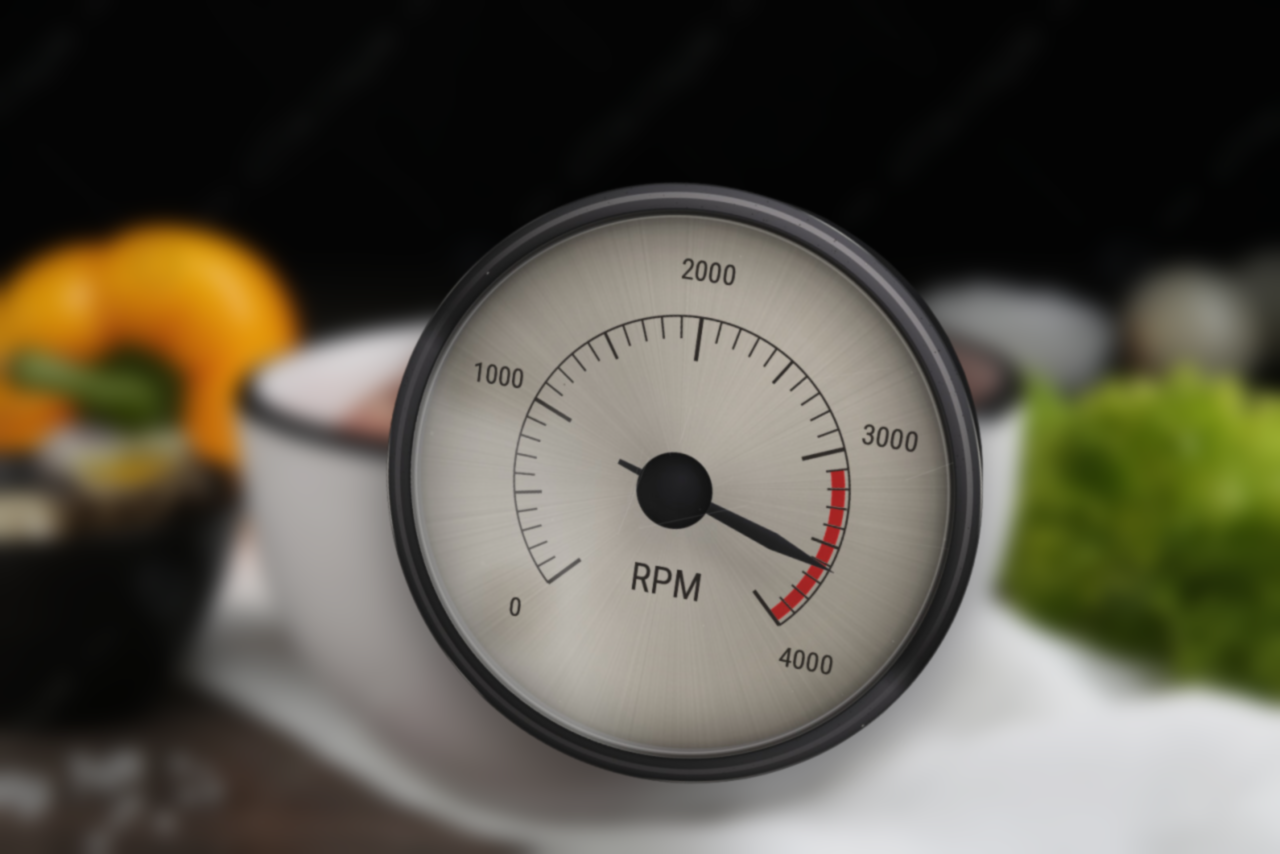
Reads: 3600 (rpm)
